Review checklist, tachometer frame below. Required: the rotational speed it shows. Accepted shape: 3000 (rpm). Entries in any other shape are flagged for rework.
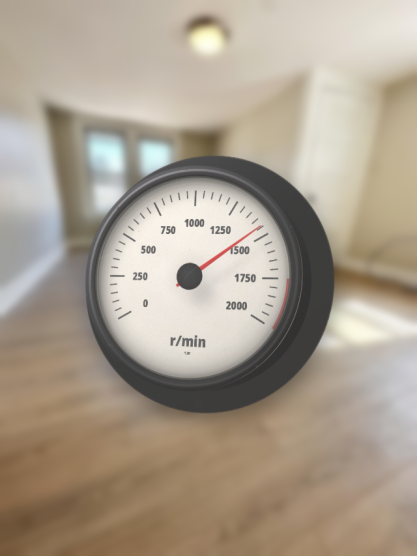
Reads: 1450 (rpm)
